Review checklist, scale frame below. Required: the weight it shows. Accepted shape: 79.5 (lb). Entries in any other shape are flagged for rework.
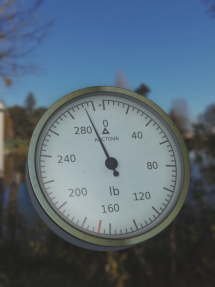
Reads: 292 (lb)
